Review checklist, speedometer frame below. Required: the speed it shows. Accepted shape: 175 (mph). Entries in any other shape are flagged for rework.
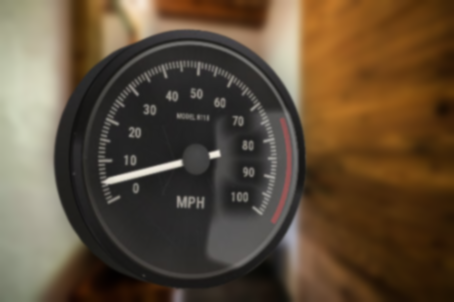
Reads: 5 (mph)
